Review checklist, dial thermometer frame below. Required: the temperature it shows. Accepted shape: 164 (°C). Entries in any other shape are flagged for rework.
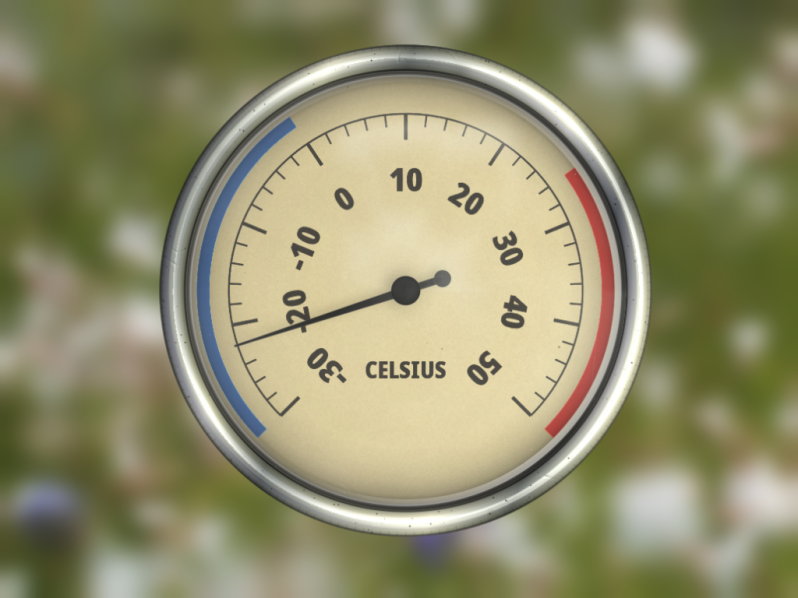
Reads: -22 (°C)
